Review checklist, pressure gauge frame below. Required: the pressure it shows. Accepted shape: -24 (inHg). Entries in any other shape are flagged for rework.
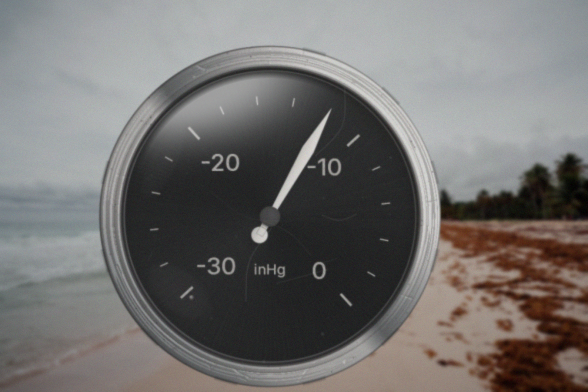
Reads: -12 (inHg)
